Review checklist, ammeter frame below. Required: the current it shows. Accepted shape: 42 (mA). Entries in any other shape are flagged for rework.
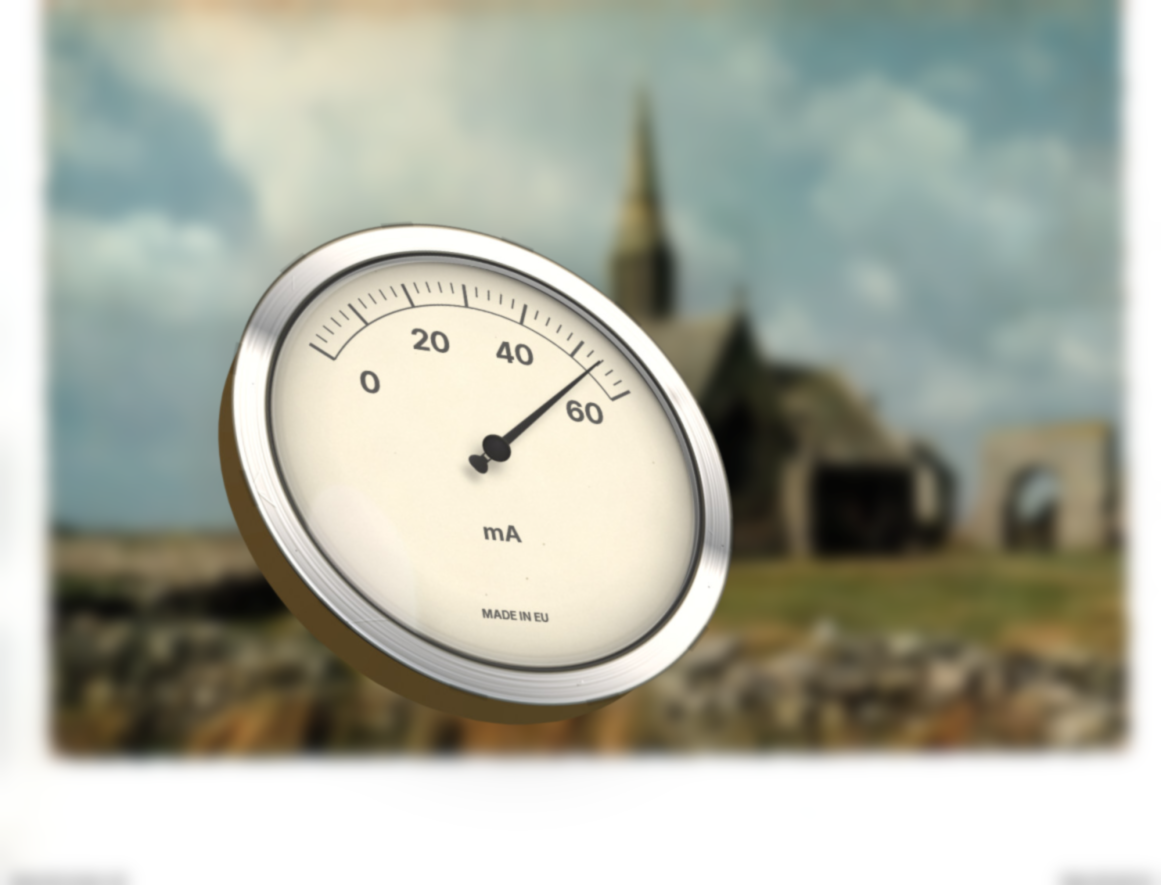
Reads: 54 (mA)
